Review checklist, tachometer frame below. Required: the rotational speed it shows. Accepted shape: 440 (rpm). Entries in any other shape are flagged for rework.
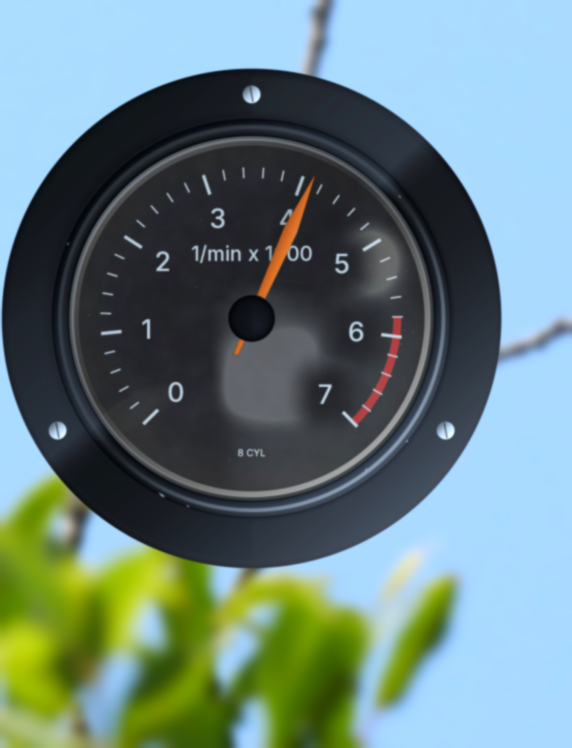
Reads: 4100 (rpm)
